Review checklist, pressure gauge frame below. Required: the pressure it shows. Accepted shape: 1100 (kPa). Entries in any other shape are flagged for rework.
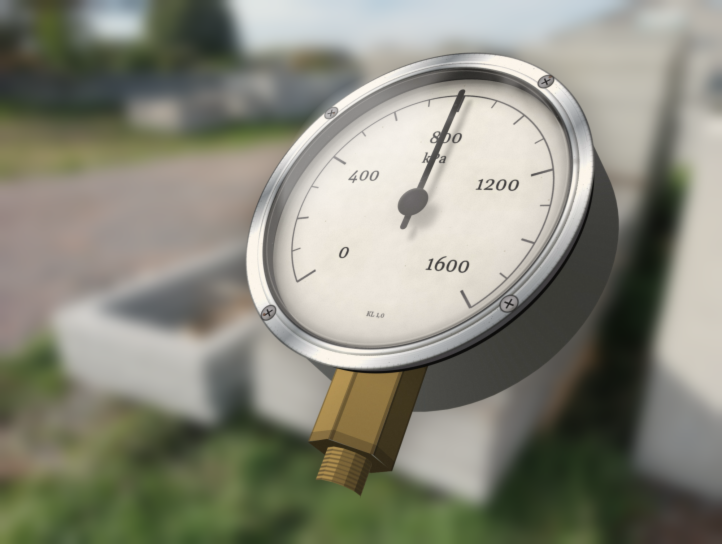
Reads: 800 (kPa)
